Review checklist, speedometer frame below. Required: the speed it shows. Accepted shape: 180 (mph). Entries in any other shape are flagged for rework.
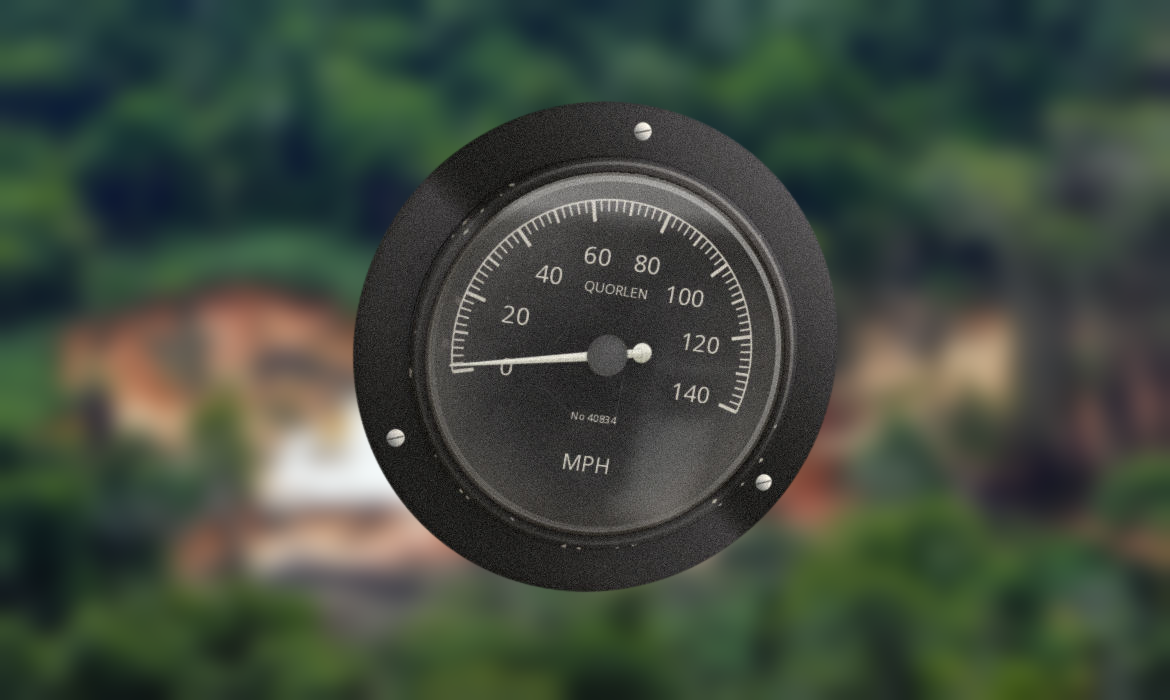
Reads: 2 (mph)
